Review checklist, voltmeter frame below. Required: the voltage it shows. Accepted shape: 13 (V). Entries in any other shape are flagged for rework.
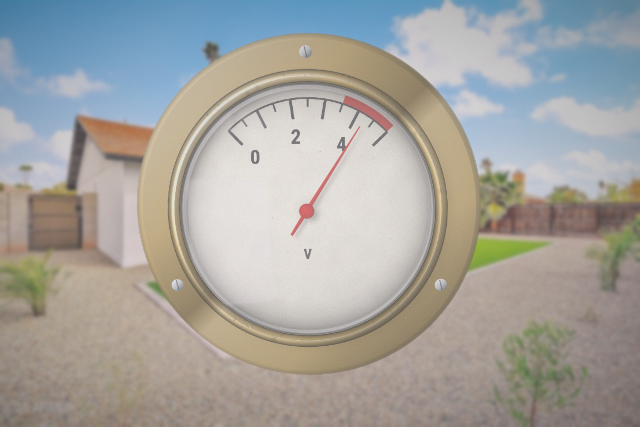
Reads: 4.25 (V)
